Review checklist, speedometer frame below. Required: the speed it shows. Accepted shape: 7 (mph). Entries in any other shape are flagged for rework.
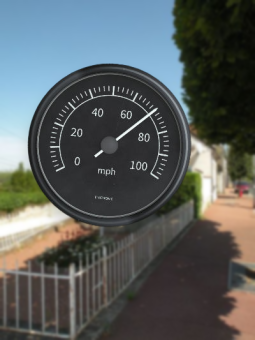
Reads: 70 (mph)
